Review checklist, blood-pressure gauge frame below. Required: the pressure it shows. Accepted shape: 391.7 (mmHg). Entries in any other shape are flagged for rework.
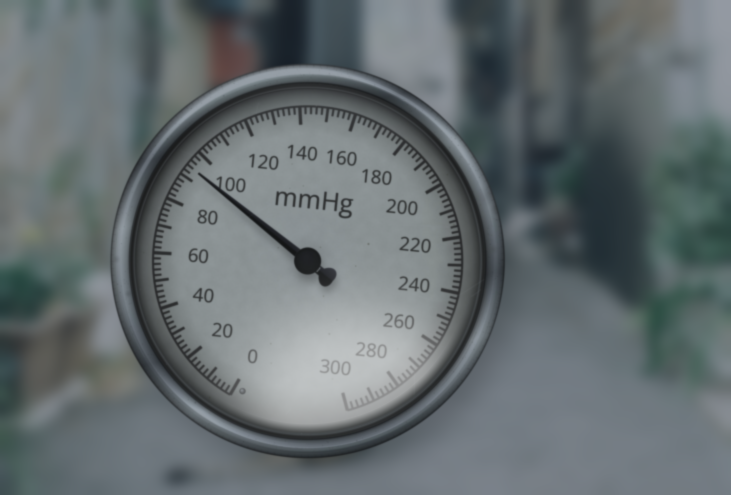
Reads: 94 (mmHg)
